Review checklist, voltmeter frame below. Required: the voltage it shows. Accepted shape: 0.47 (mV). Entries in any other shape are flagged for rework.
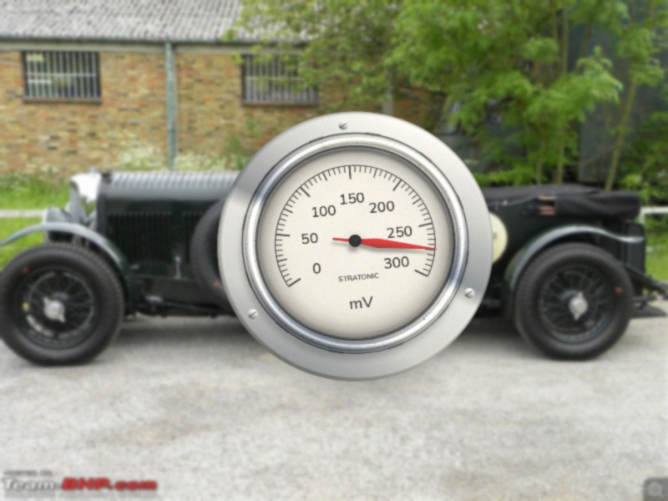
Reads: 275 (mV)
